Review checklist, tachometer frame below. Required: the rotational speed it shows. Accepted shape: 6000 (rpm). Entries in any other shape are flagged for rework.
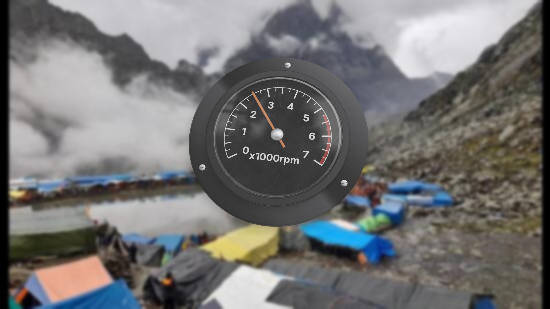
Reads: 2500 (rpm)
